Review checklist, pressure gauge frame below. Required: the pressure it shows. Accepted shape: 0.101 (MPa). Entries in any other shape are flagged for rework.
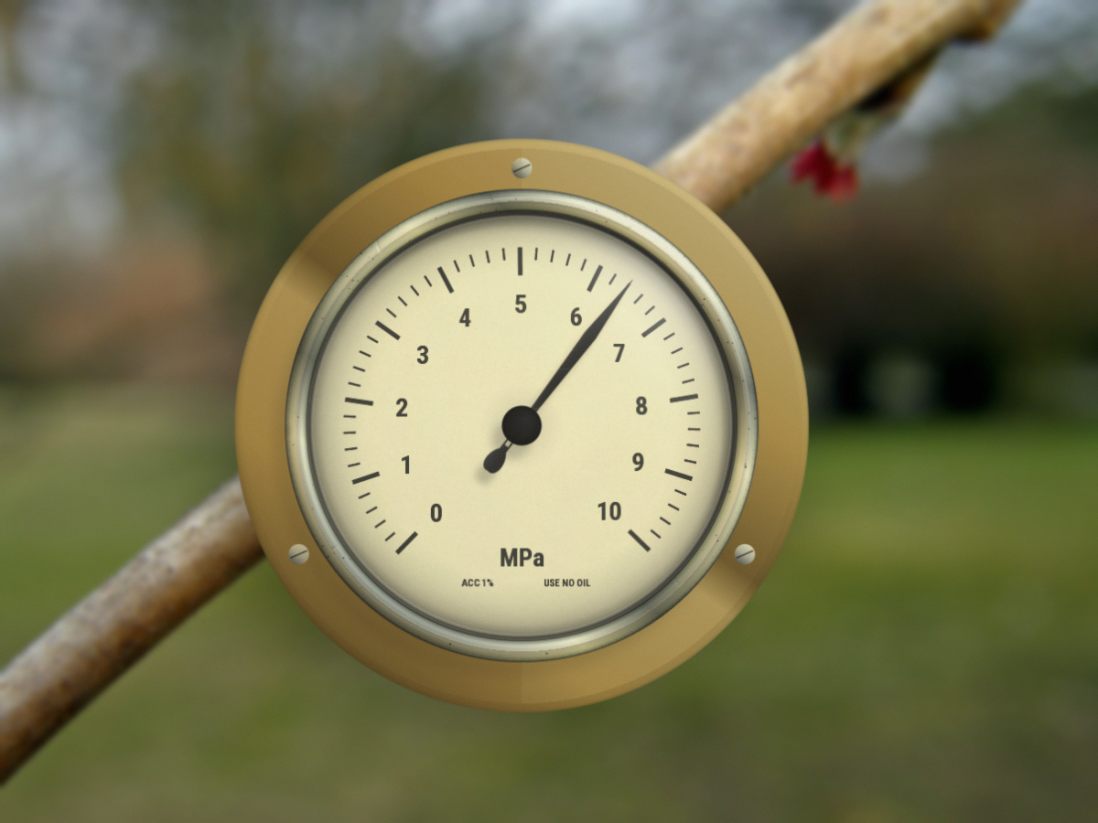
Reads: 6.4 (MPa)
